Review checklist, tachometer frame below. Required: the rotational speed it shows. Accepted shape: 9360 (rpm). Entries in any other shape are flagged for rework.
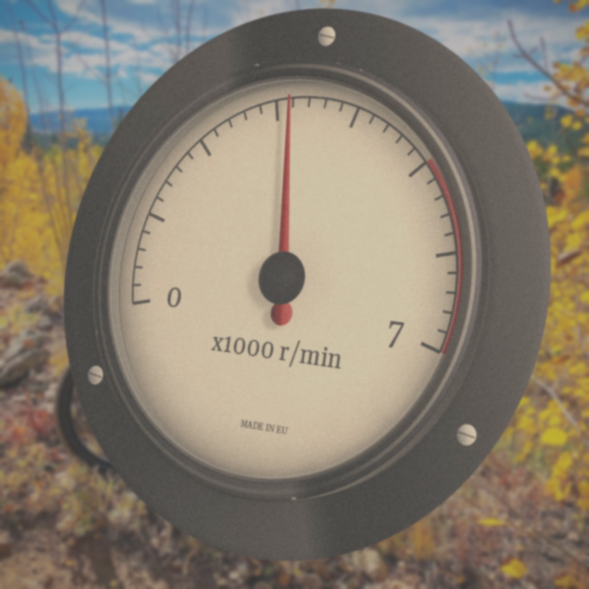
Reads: 3200 (rpm)
